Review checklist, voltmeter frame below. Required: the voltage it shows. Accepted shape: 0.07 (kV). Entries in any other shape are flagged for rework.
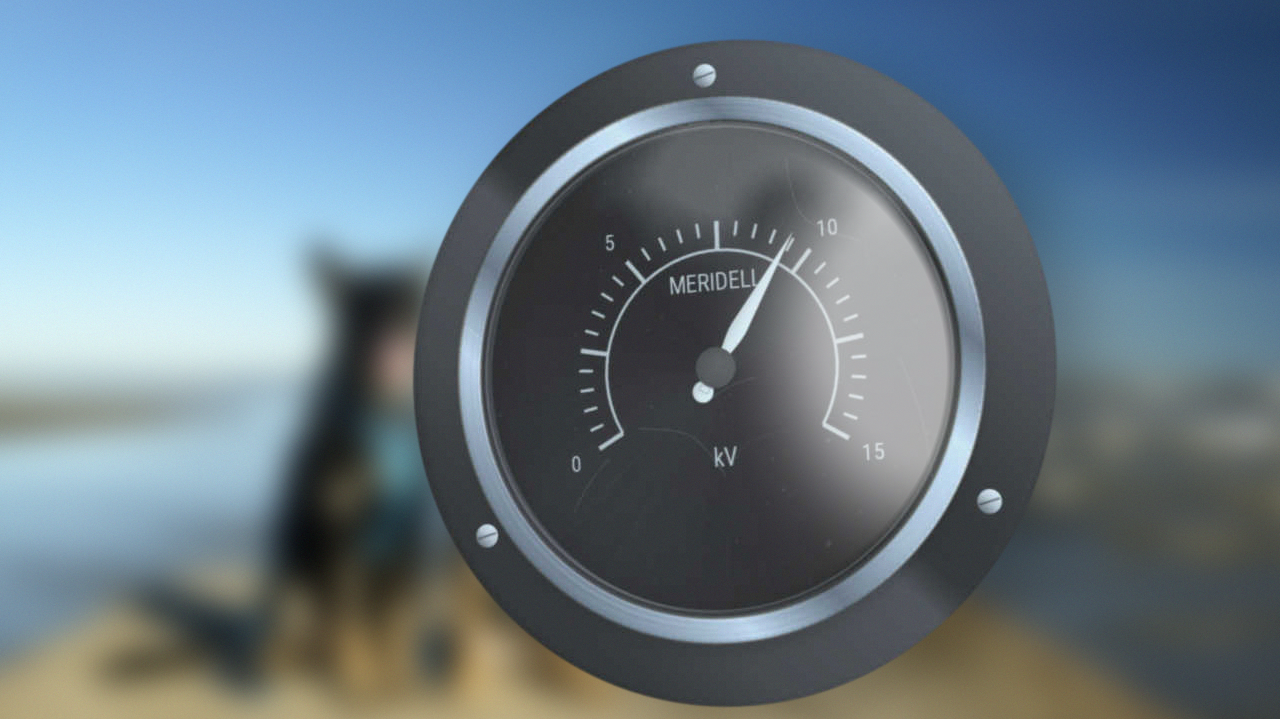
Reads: 9.5 (kV)
